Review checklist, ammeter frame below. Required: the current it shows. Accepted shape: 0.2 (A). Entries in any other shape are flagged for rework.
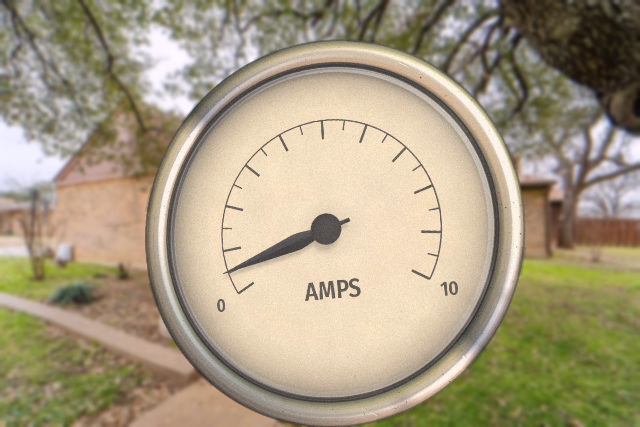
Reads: 0.5 (A)
